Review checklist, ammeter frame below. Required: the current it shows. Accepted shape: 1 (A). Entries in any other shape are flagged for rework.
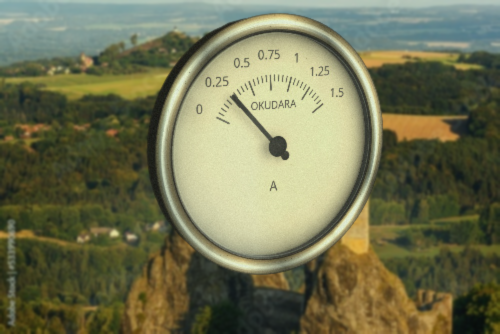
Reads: 0.25 (A)
